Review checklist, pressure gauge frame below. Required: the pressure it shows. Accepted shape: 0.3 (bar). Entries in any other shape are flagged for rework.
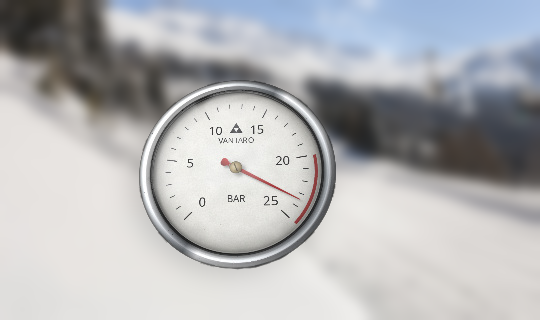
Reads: 23.5 (bar)
